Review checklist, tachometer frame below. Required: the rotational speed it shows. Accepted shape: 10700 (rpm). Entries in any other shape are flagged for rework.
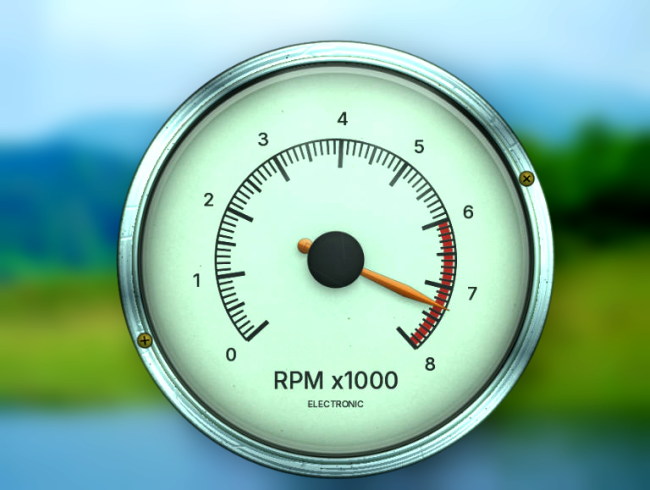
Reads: 7300 (rpm)
